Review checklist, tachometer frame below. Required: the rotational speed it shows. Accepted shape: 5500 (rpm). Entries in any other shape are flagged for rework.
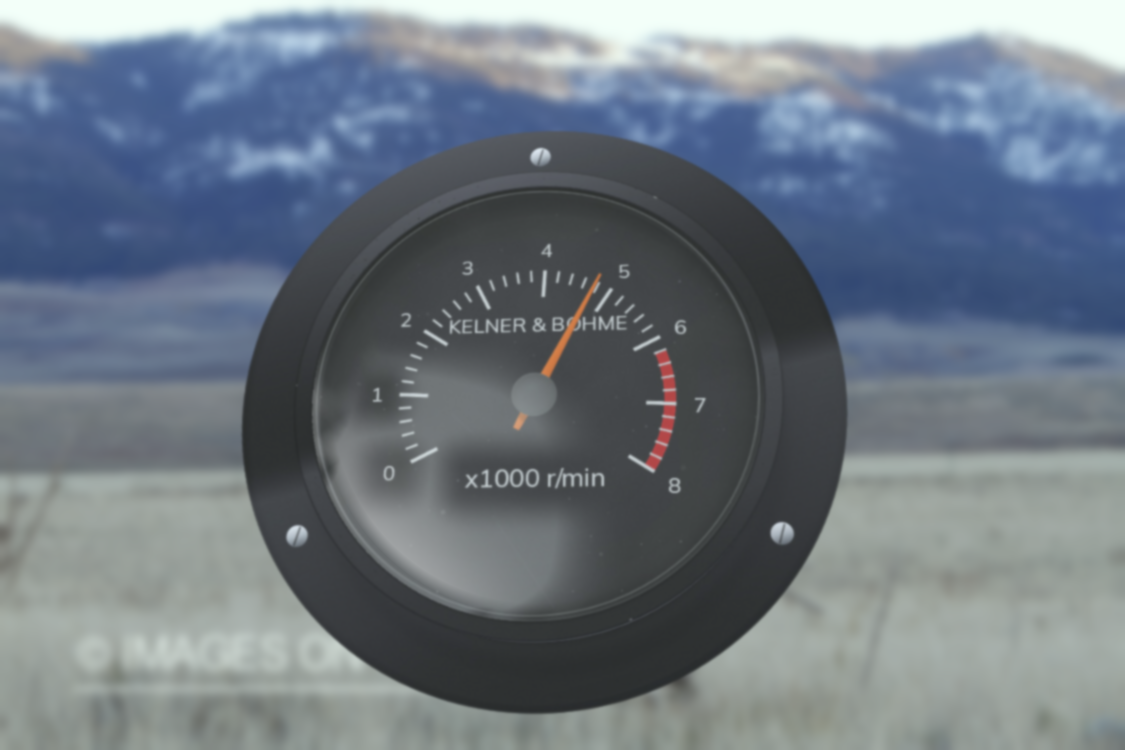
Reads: 4800 (rpm)
